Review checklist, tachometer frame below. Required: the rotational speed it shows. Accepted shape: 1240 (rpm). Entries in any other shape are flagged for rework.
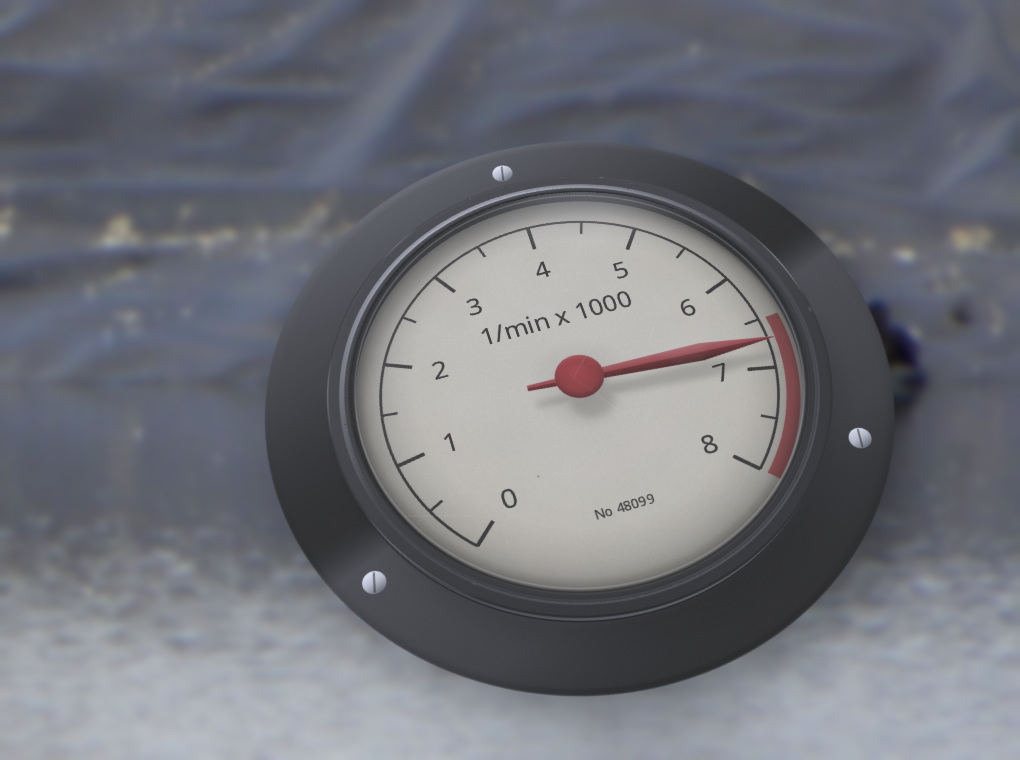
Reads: 6750 (rpm)
